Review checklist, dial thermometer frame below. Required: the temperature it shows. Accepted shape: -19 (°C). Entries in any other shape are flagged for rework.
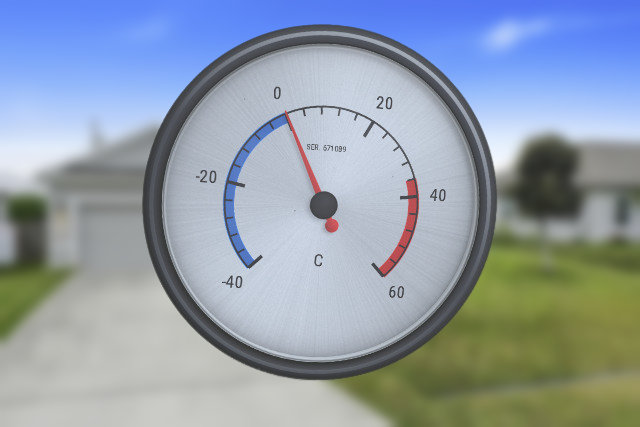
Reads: 0 (°C)
